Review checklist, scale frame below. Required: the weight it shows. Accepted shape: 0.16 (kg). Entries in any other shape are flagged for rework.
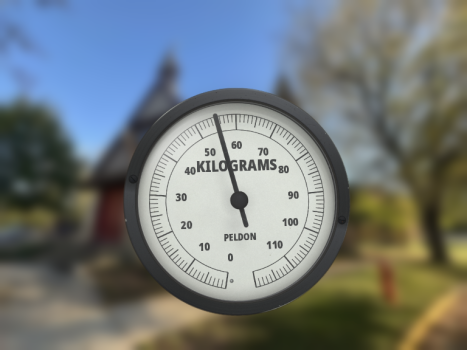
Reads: 55 (kg)
